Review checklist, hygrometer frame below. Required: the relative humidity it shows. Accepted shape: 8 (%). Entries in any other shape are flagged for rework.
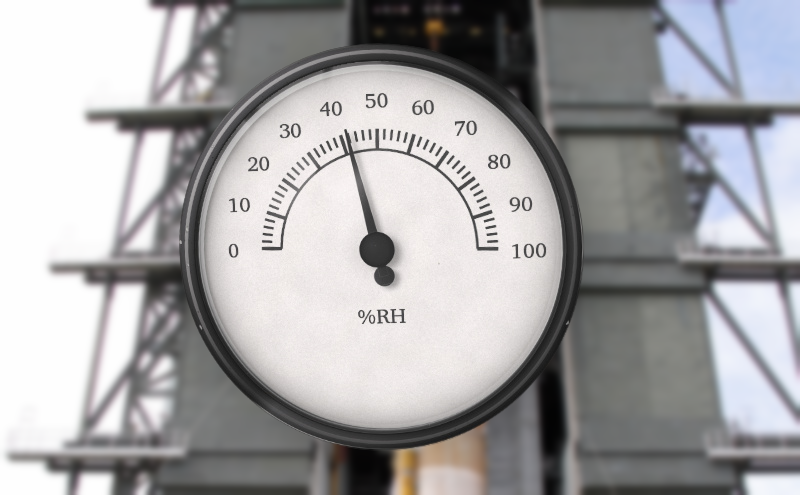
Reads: 42 (%)
